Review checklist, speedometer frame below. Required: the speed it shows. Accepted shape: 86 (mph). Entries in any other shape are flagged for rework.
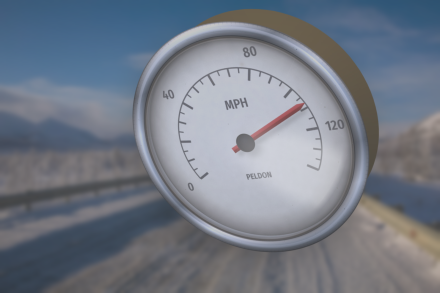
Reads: 107.5 (mph)
